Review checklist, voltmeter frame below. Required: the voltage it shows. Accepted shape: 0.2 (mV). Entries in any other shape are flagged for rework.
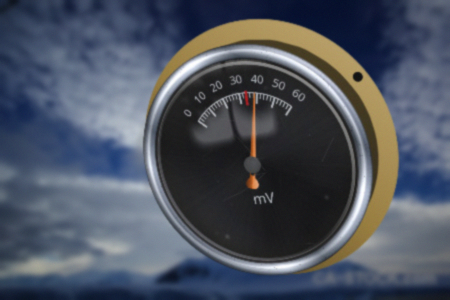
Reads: 40 (mV)
